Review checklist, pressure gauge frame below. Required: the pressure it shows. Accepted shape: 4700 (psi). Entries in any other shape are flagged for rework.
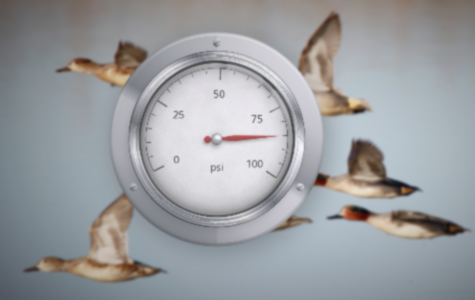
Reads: 85 (psi)
